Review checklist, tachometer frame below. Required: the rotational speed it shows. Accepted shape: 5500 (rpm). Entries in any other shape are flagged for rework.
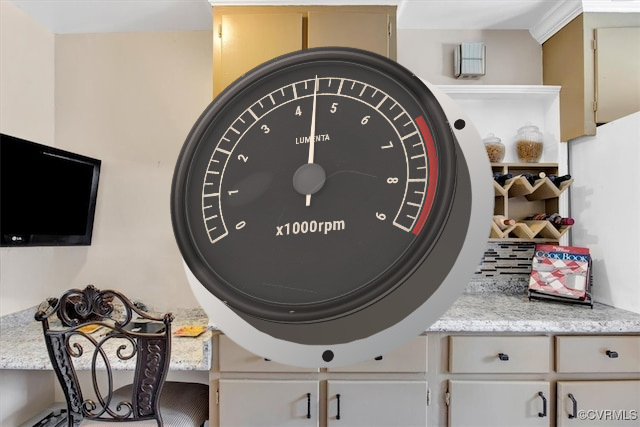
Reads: 4500 (rpm)
